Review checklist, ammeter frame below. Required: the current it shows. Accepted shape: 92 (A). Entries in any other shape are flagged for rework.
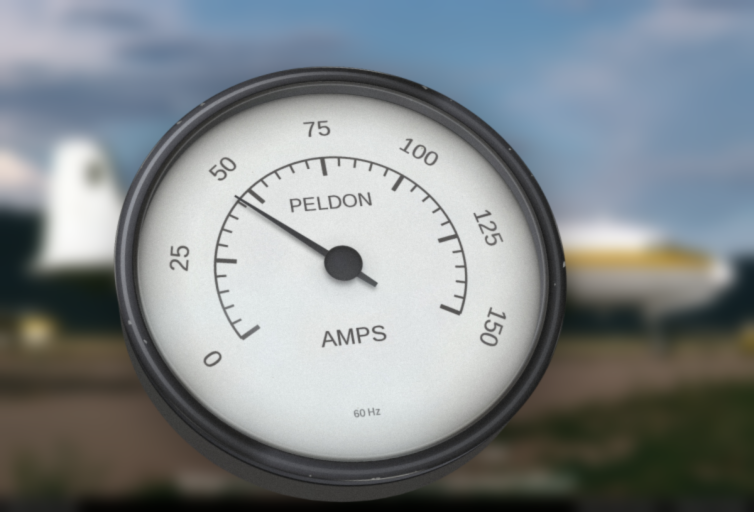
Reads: 45 (A)
